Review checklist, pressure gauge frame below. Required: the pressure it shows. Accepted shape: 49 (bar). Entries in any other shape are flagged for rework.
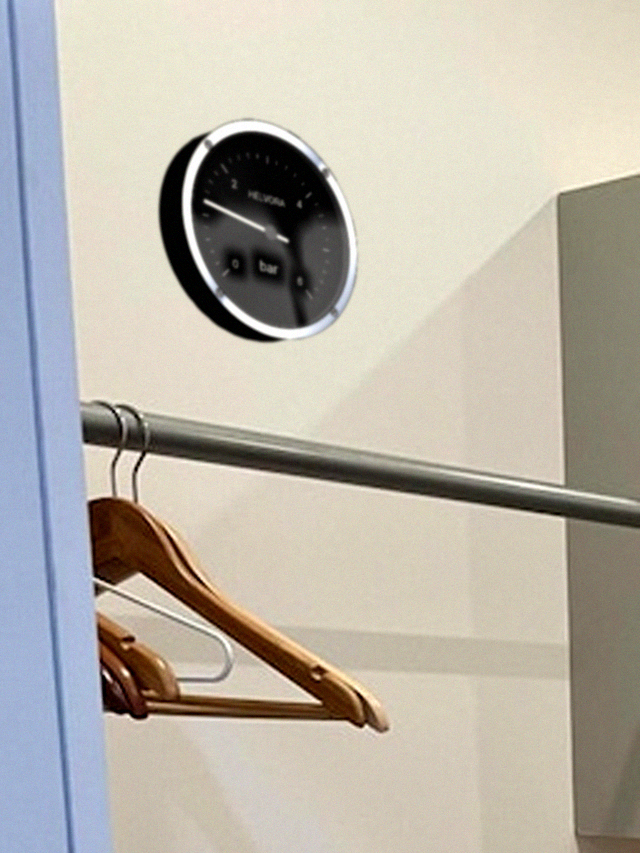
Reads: 1.2 (bar)
